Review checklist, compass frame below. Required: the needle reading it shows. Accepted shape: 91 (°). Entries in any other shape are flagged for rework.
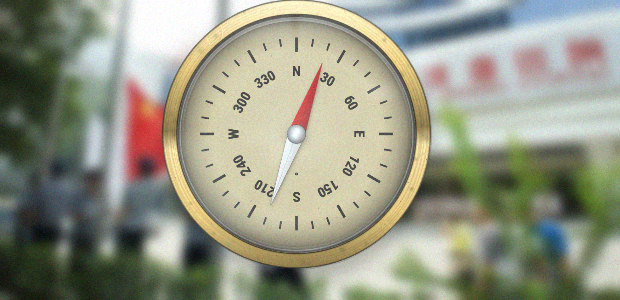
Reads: 20 (°)
